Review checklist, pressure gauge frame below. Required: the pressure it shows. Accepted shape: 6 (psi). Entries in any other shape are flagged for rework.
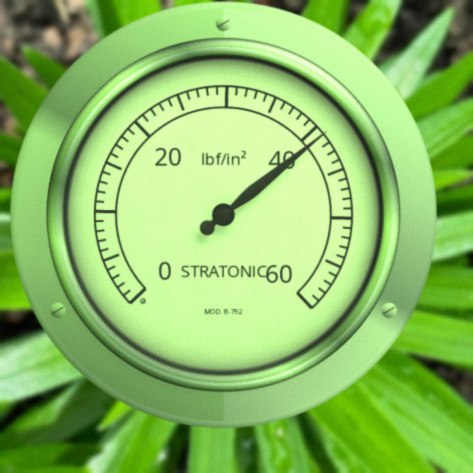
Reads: 41 (psi)
